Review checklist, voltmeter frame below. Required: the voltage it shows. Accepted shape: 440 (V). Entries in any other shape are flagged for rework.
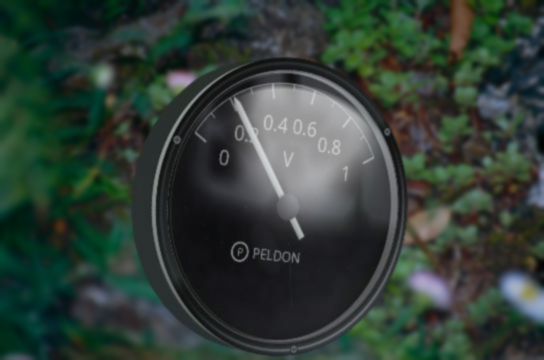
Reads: 0.2 (V)
